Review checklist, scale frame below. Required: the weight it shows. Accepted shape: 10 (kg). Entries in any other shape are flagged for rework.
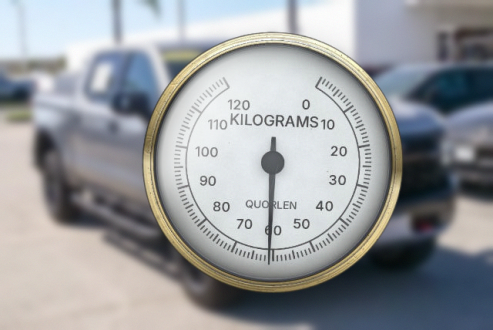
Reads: 61 (kg)
